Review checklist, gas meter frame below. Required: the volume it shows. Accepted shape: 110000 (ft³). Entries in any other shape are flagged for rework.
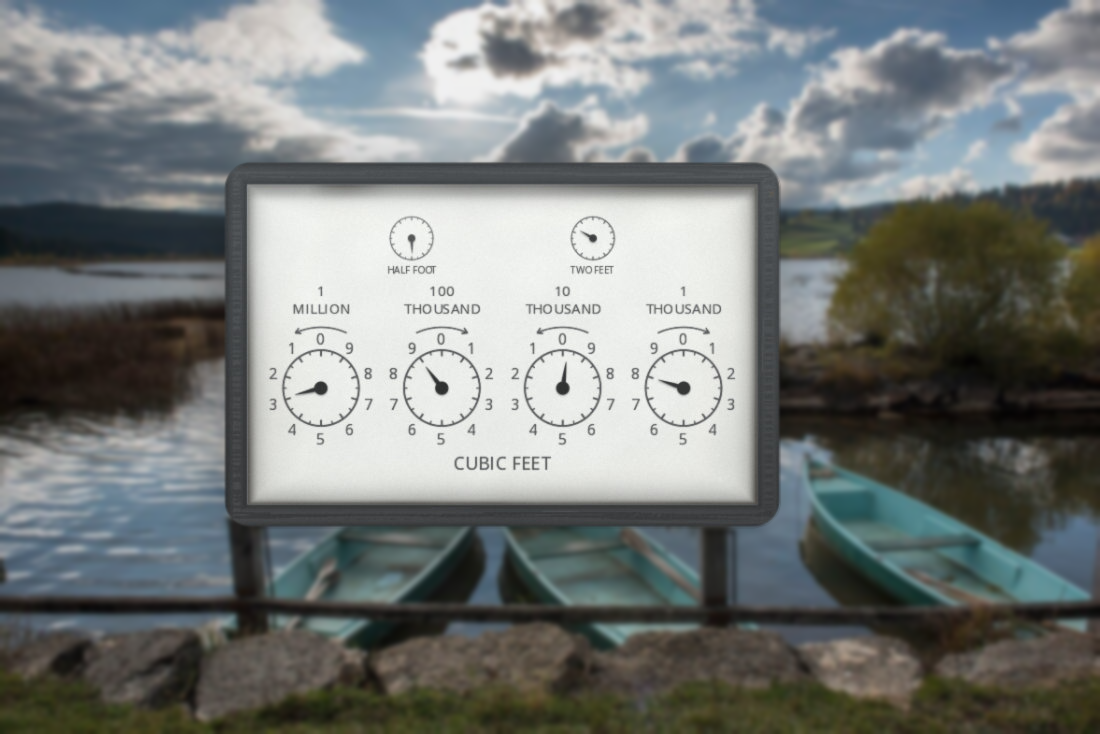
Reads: 289800 (ft³)
